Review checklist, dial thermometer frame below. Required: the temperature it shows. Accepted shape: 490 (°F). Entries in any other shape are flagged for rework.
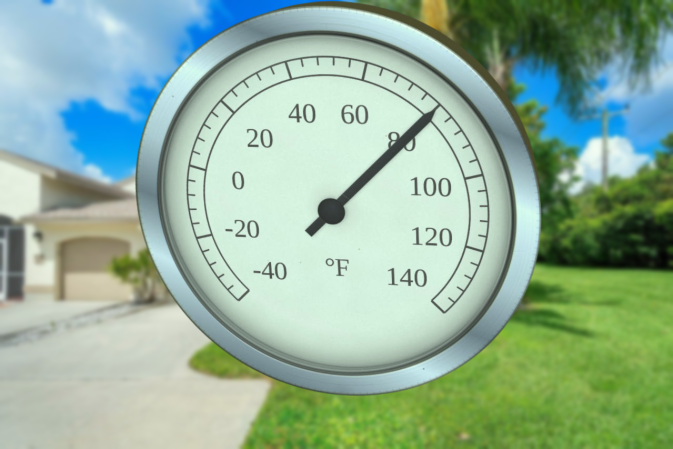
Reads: 80 (°F)
